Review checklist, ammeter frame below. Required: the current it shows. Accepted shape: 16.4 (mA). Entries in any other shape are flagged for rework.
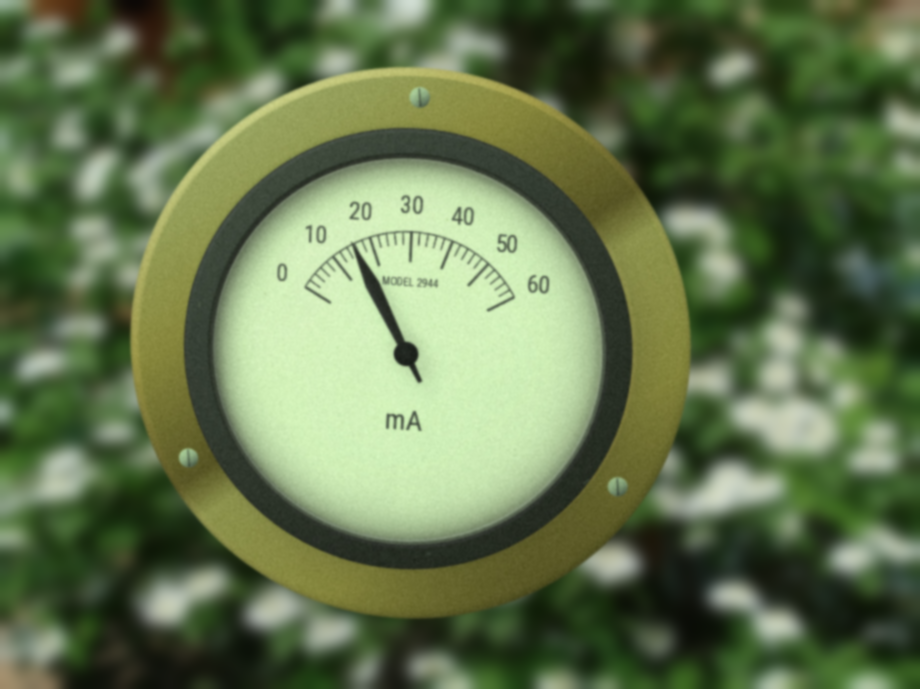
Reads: 16 (mA)
